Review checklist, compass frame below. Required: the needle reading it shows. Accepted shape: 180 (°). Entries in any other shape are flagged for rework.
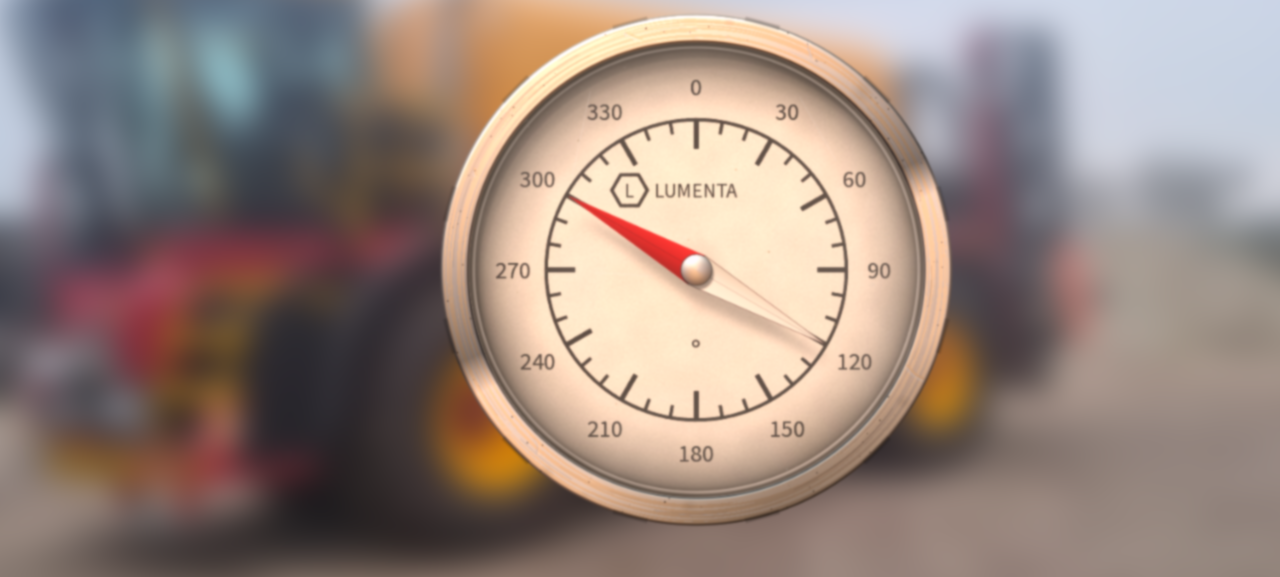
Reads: 300 (°)
